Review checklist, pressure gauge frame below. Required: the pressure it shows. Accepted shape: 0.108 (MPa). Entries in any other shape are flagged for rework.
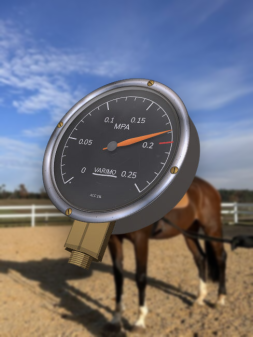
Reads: 0.19 (MPa)
